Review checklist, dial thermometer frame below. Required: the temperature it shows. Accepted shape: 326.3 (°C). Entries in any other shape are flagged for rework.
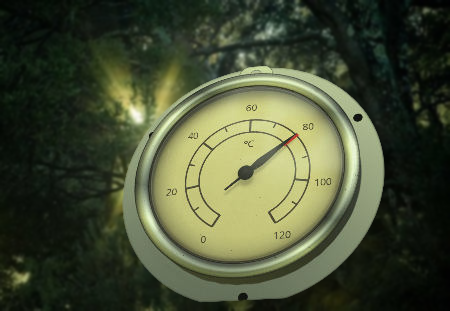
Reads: 80 (°C)
